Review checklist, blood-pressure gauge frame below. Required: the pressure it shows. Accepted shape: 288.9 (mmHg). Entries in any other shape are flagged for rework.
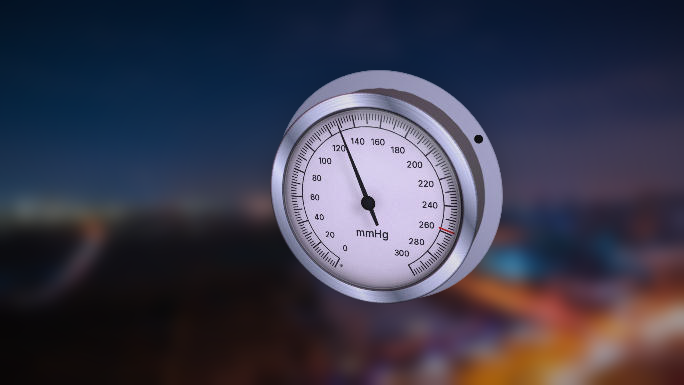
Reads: 130 (mmHg)
